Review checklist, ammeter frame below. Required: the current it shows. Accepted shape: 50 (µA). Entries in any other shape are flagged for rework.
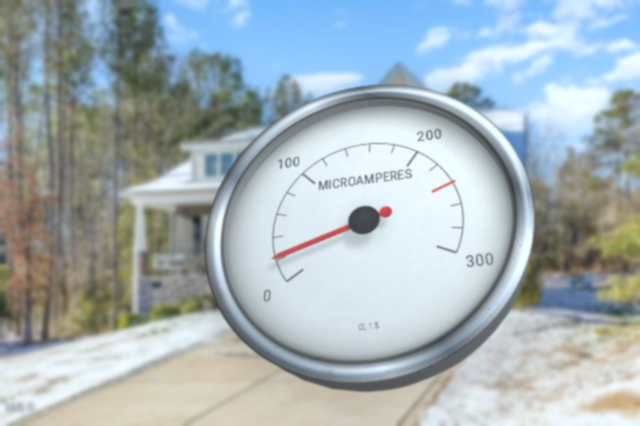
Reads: 20 (µA)
